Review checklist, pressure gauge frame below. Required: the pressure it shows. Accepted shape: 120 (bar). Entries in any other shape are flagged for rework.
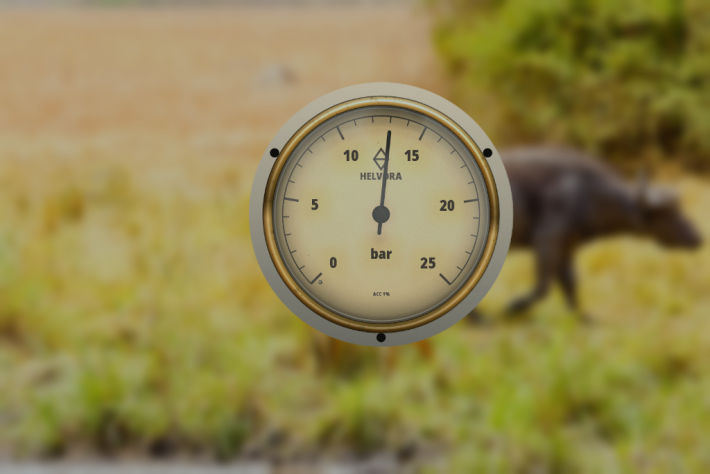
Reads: 13 (bar)
